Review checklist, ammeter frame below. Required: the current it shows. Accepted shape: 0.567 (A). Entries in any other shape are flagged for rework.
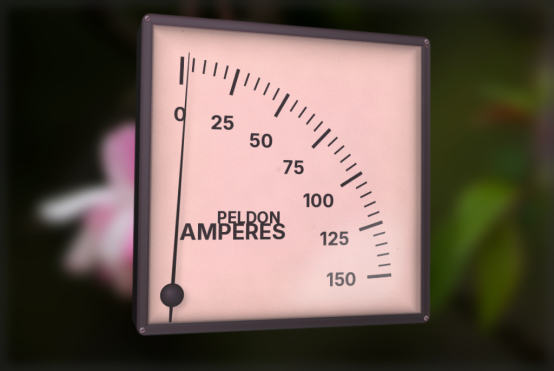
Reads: 2.5 (A)
